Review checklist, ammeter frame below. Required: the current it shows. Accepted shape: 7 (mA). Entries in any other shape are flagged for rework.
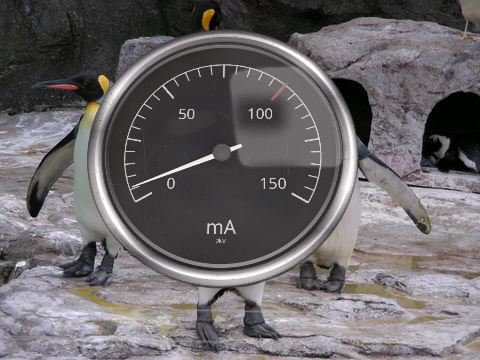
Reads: 5 (mA)
